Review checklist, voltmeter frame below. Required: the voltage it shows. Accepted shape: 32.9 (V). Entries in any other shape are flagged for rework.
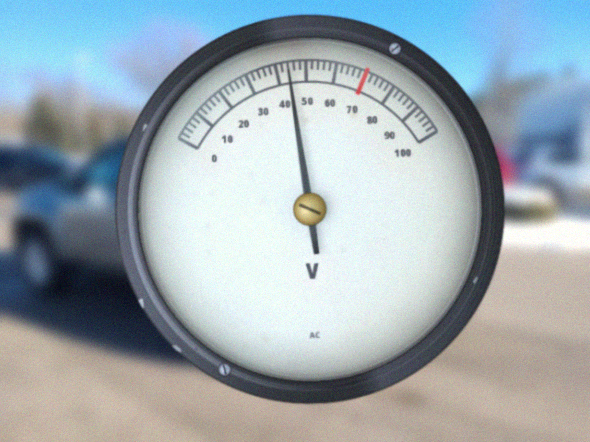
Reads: 44 (V)
